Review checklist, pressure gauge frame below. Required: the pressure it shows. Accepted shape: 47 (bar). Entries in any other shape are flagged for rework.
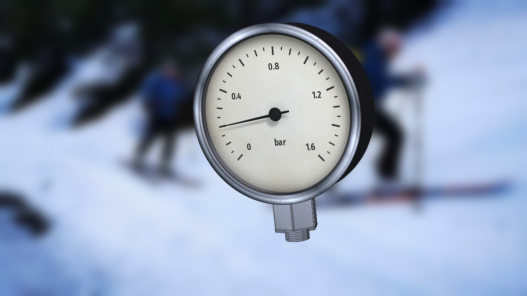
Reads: 0.2 (bar)
